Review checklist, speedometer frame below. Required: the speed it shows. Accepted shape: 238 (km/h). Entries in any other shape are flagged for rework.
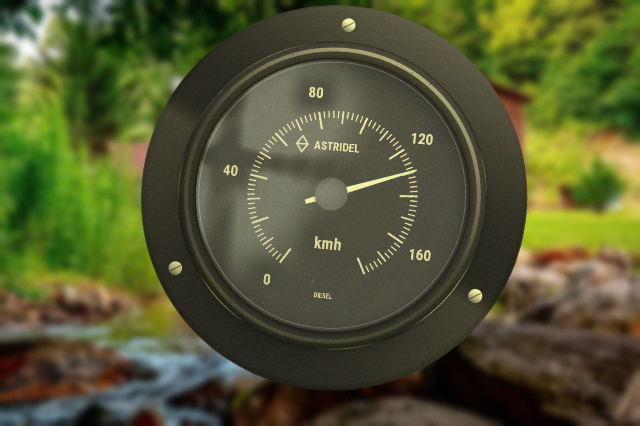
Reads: 130 (km/h)
